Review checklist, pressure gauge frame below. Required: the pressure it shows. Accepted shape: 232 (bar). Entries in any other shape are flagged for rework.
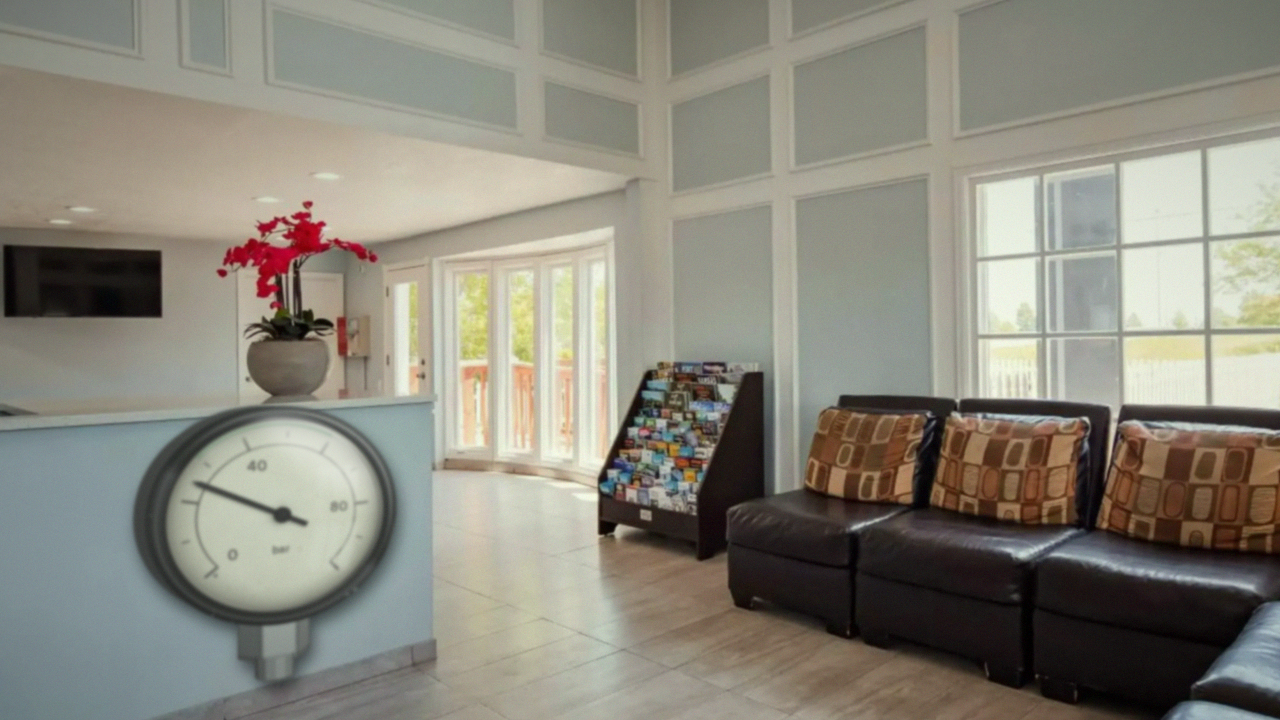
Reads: 25 (bar)
